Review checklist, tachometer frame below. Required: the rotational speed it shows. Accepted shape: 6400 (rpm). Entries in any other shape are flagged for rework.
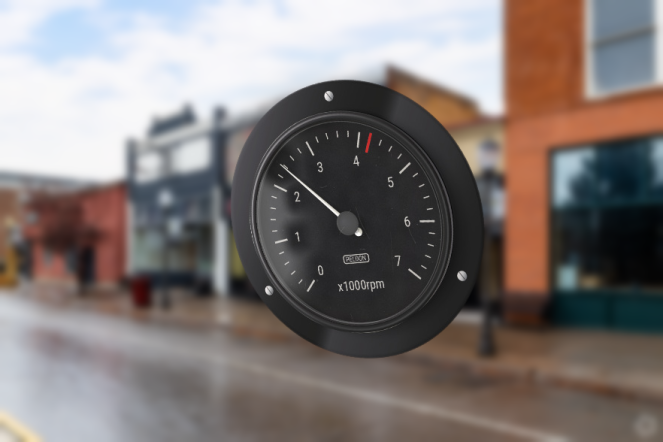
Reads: 2400 (rpm)
